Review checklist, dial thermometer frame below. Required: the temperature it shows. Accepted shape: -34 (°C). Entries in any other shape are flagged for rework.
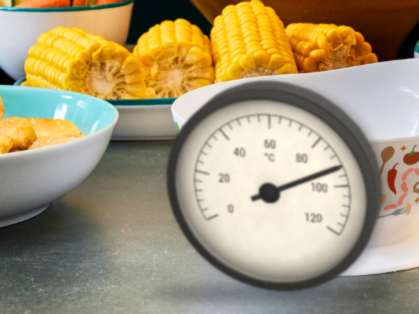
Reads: 92 (°C)
